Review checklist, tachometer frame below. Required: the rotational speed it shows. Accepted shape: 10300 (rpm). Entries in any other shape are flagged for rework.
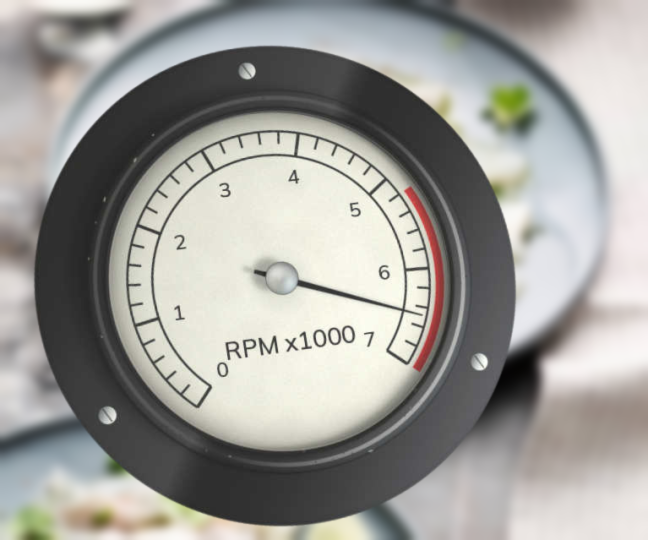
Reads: 6500 (rpm)
